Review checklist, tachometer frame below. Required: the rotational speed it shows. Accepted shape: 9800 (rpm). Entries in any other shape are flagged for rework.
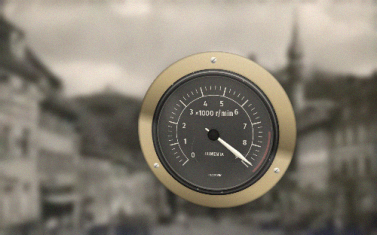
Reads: 8800 (rpm)
